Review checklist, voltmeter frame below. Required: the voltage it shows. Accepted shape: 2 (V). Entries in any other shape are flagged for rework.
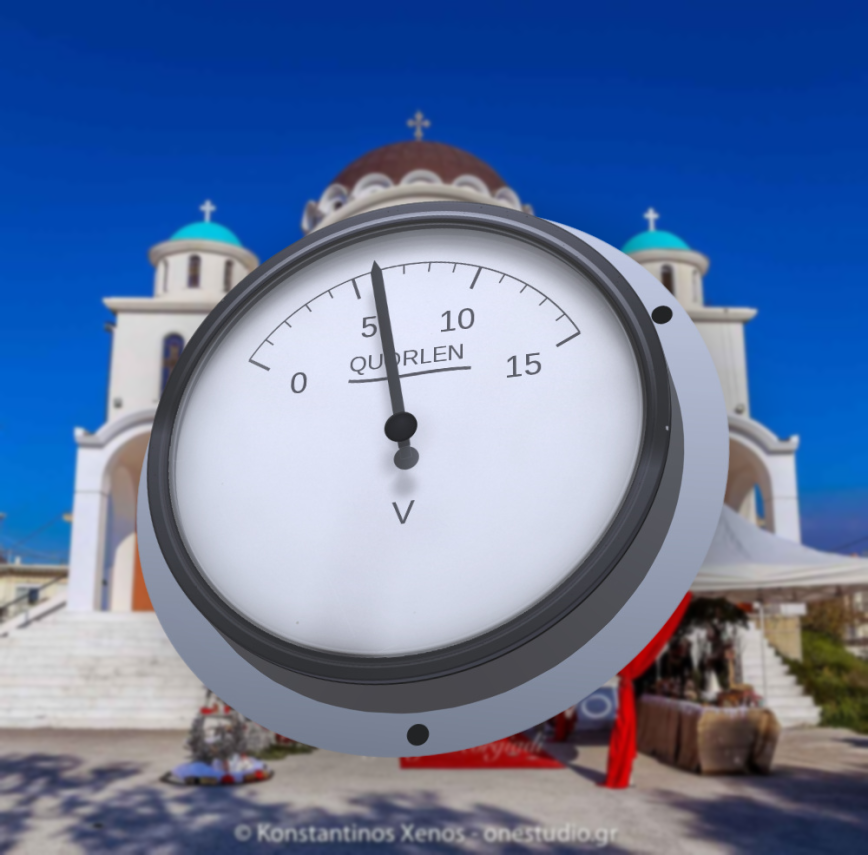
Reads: 6 (V)
